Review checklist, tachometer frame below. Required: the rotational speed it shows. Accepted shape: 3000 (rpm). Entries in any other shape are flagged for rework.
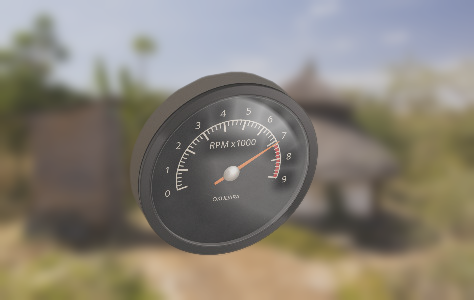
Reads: 7000 (rpm)
